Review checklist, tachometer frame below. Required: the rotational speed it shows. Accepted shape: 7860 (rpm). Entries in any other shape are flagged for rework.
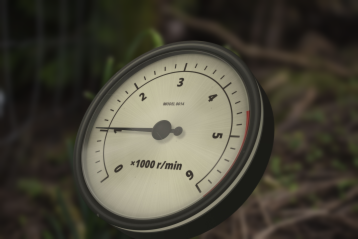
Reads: 1000 (rpm)
